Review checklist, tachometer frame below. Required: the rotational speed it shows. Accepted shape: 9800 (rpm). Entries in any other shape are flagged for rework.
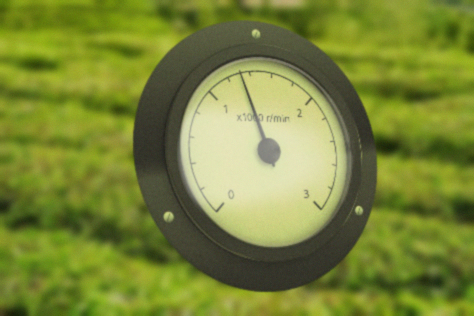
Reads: 1300 (rpm)
